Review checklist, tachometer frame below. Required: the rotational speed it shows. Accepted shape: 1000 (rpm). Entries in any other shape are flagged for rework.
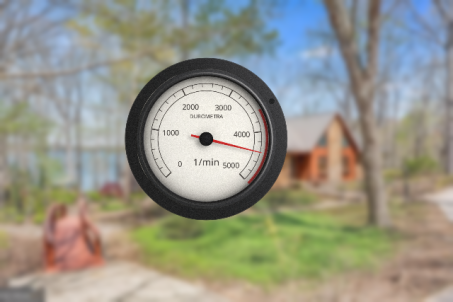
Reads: 4400 (rpm)
